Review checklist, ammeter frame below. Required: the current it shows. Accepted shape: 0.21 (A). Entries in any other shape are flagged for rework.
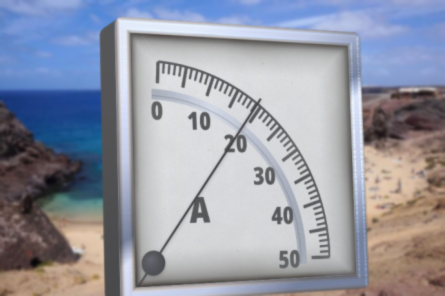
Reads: 19 (A)
